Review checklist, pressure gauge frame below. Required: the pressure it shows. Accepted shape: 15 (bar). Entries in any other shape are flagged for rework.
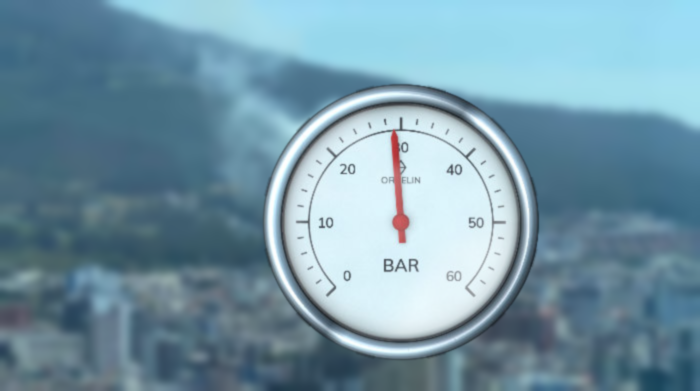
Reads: 29 (bar)
